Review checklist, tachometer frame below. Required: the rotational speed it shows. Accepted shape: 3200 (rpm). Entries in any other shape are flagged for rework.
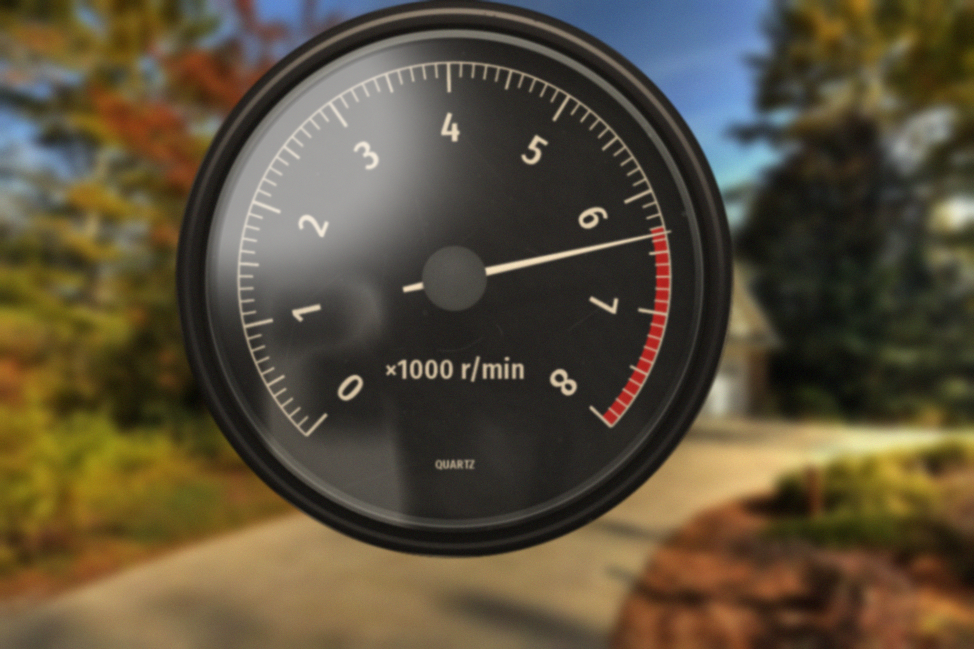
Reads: 6350 (rpm)
